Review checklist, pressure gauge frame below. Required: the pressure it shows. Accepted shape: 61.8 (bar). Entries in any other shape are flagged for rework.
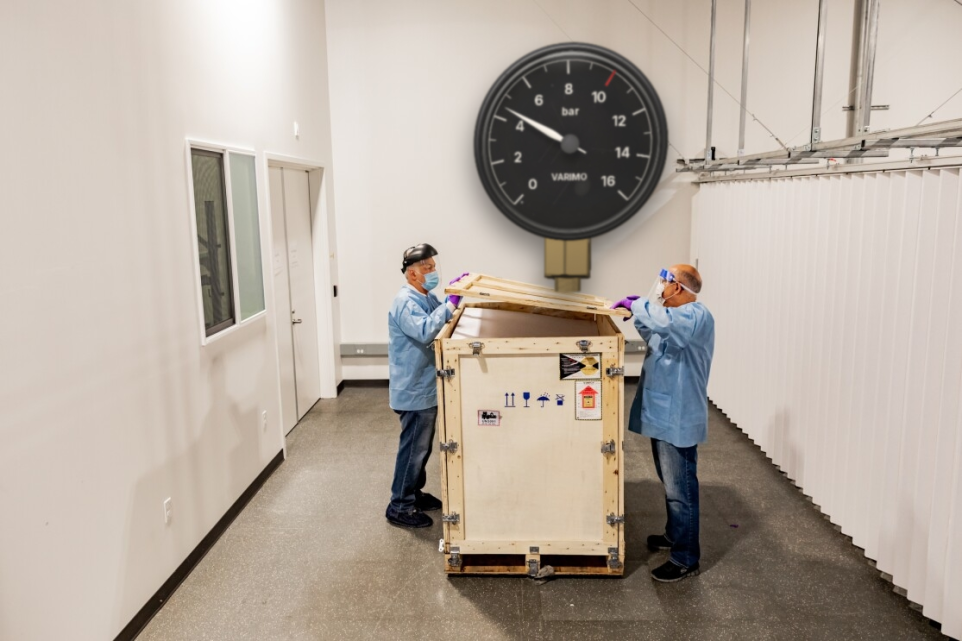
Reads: 4.5 (bar)
